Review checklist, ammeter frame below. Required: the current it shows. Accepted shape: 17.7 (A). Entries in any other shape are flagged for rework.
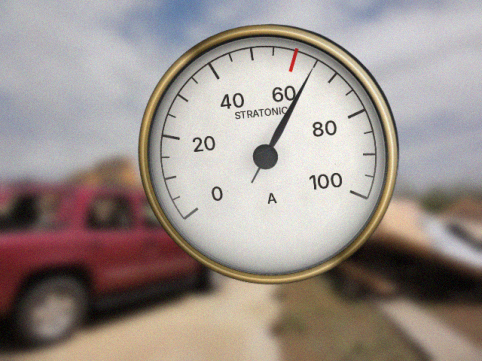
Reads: 65 (A)
